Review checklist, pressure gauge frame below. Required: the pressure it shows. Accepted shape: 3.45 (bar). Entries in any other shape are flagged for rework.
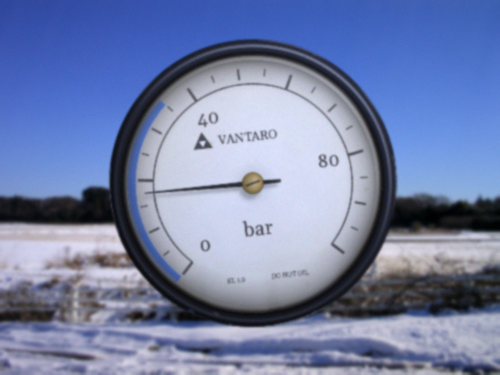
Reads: 17.5 (bar)
